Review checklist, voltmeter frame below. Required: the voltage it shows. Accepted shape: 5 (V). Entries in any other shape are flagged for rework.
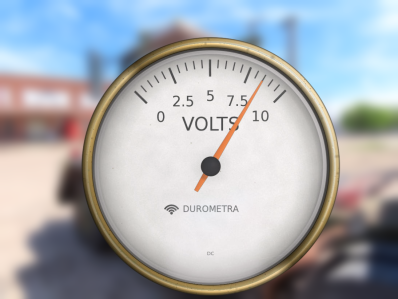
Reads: 8.5 (V)
